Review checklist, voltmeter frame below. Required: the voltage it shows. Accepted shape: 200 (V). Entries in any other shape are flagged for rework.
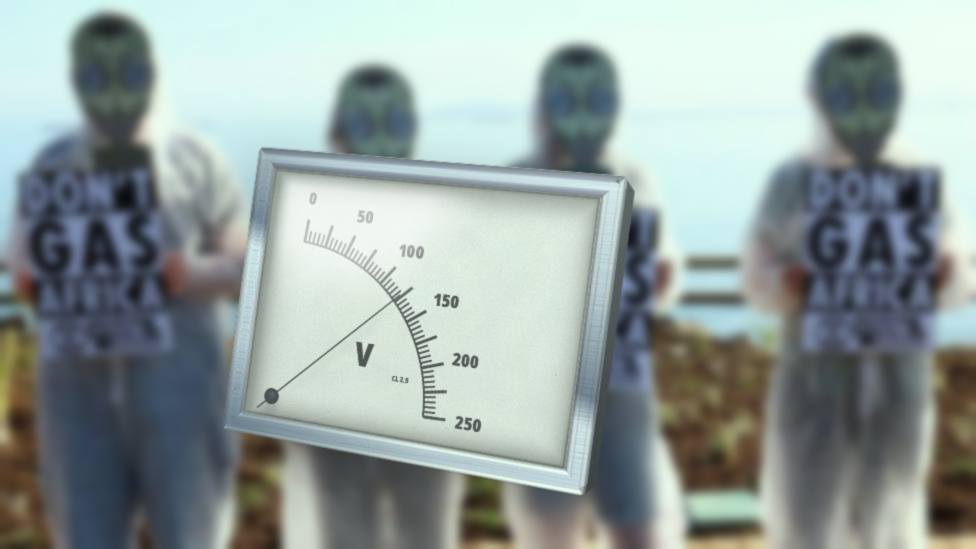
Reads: 125 (V)
